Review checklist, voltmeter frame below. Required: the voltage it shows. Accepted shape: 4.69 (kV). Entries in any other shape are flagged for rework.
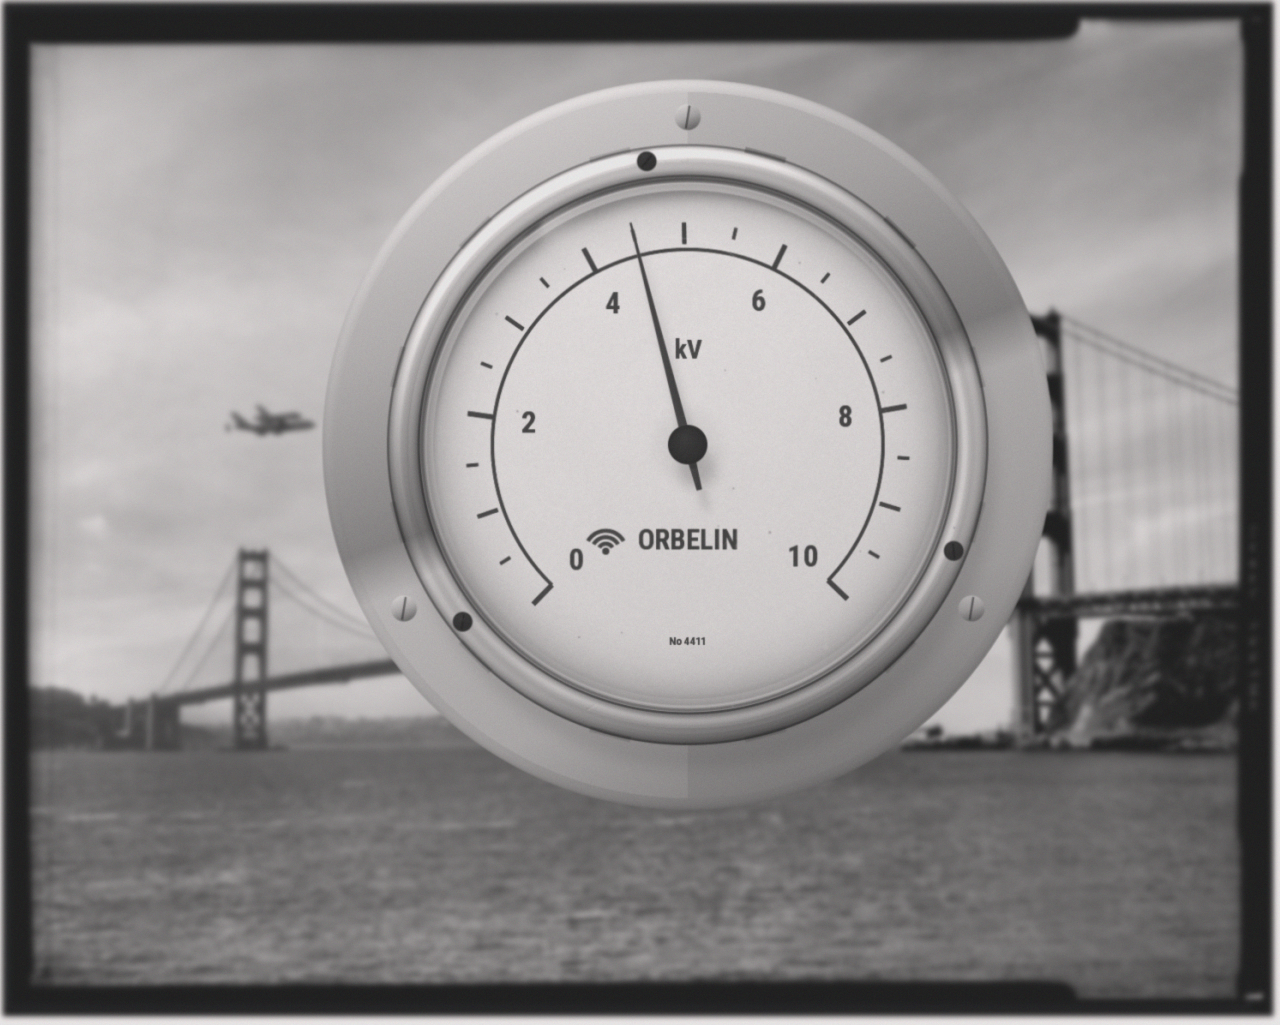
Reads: 4.5 (kV)
